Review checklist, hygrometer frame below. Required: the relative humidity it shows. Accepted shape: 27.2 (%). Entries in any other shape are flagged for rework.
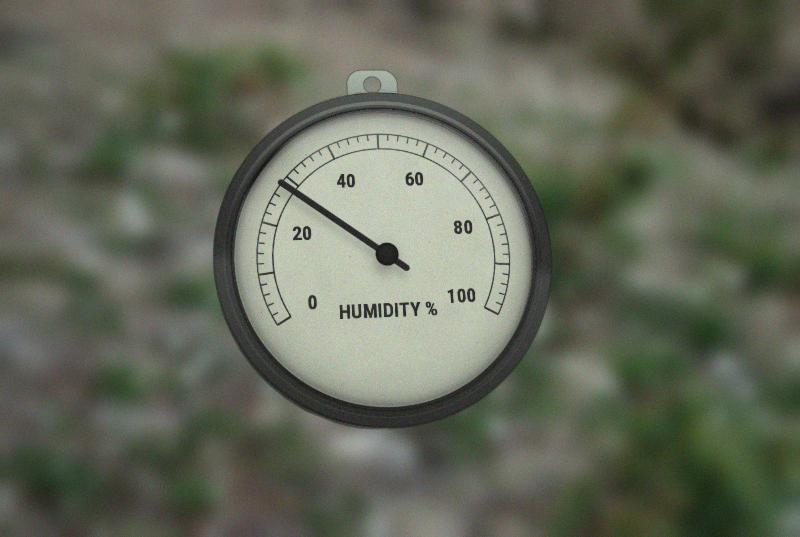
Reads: 28 (%)
